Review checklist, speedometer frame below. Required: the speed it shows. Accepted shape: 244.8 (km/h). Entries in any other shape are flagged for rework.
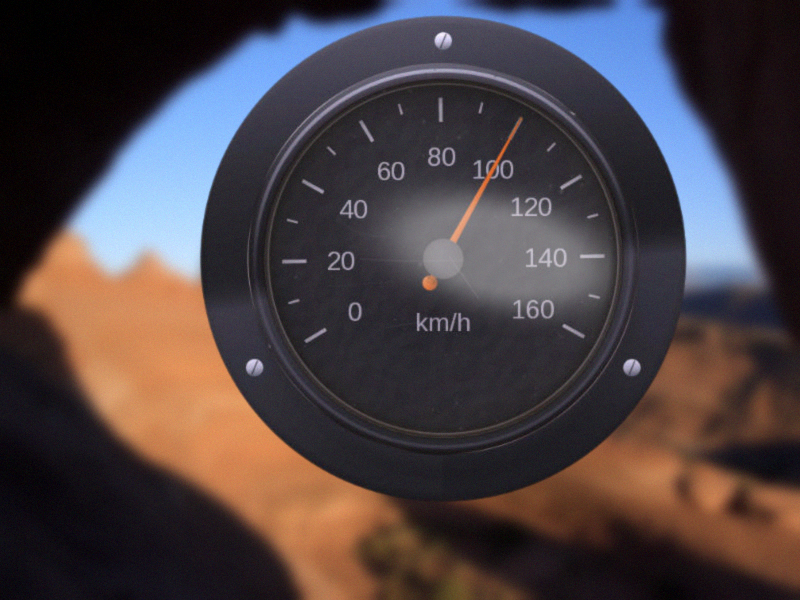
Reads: 100 (km/h)
